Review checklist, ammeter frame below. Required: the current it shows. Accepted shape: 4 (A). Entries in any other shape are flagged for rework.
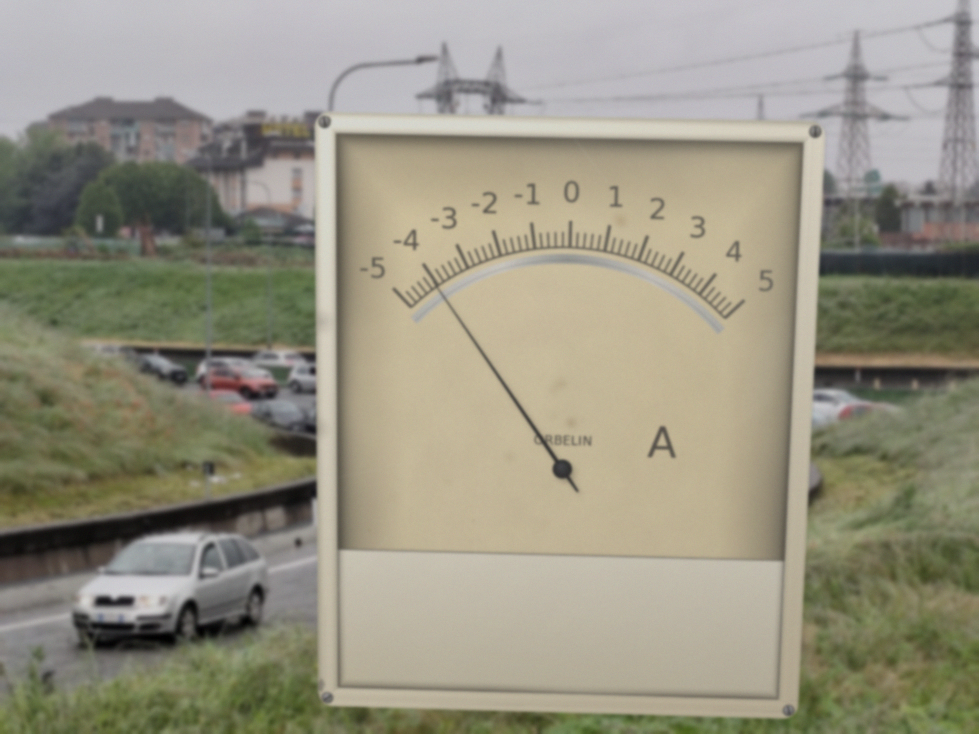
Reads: -4 (A)
